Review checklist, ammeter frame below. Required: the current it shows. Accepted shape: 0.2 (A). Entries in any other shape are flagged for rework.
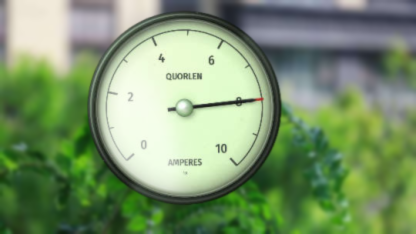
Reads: 8 (A)
